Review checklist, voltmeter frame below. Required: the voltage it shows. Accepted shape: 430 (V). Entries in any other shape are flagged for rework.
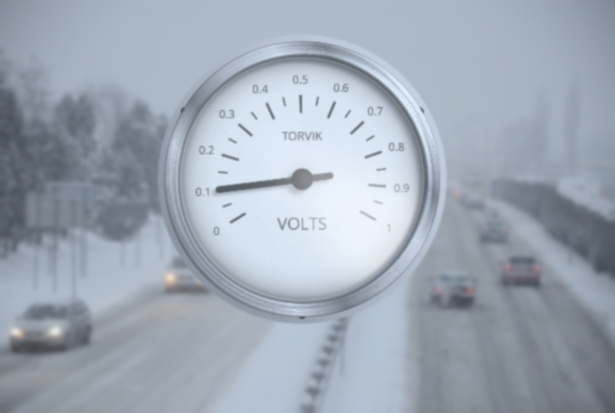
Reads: 0.1 (V)
